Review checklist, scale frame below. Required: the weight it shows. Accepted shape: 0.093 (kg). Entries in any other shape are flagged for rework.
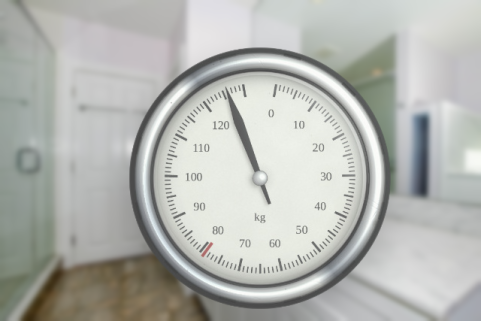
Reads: 126 (kg)
